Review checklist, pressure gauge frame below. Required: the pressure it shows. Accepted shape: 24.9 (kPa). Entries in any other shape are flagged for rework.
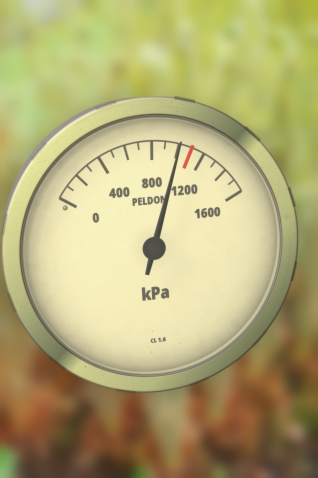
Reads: 1000 (kPa)
